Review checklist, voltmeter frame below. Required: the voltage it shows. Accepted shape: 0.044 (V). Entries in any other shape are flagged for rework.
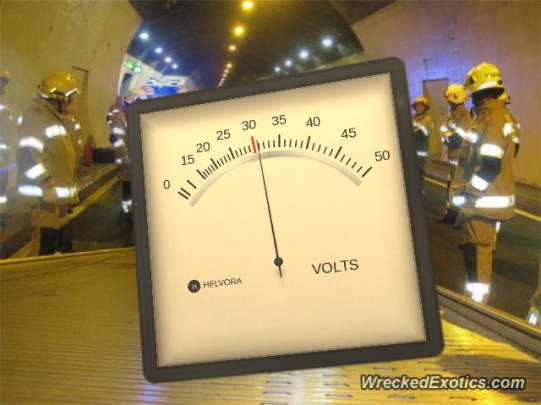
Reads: 31 (V)
